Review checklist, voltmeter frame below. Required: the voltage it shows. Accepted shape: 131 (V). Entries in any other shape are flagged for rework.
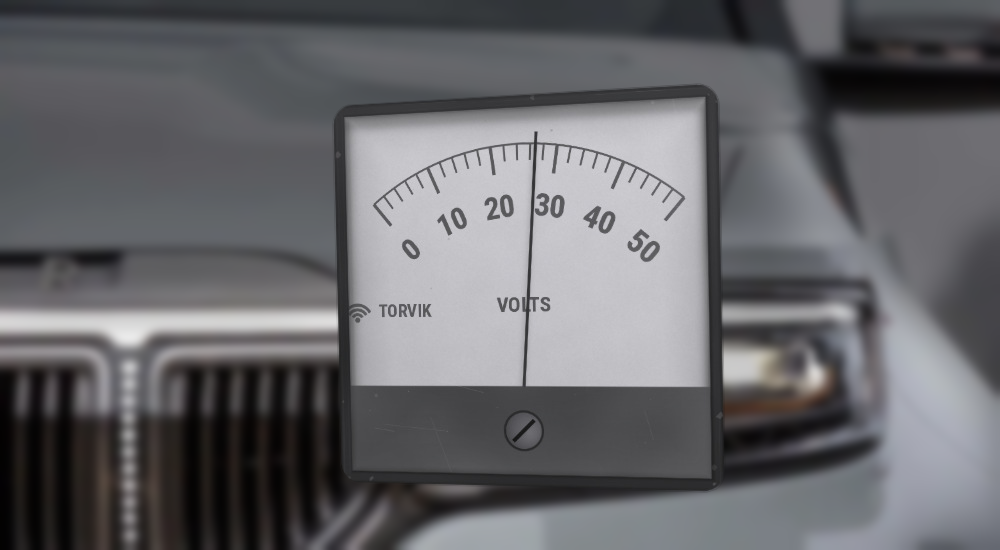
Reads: 27 (V)
